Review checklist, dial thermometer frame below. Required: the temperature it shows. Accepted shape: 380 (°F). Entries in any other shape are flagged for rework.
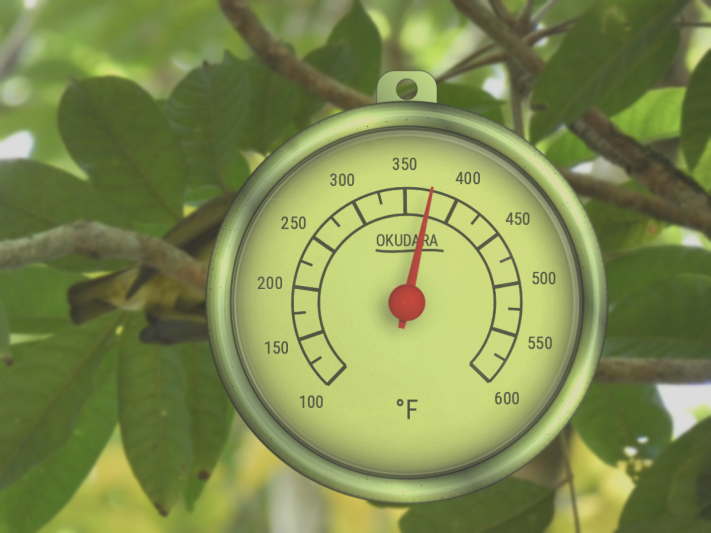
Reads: 375 (°F)
